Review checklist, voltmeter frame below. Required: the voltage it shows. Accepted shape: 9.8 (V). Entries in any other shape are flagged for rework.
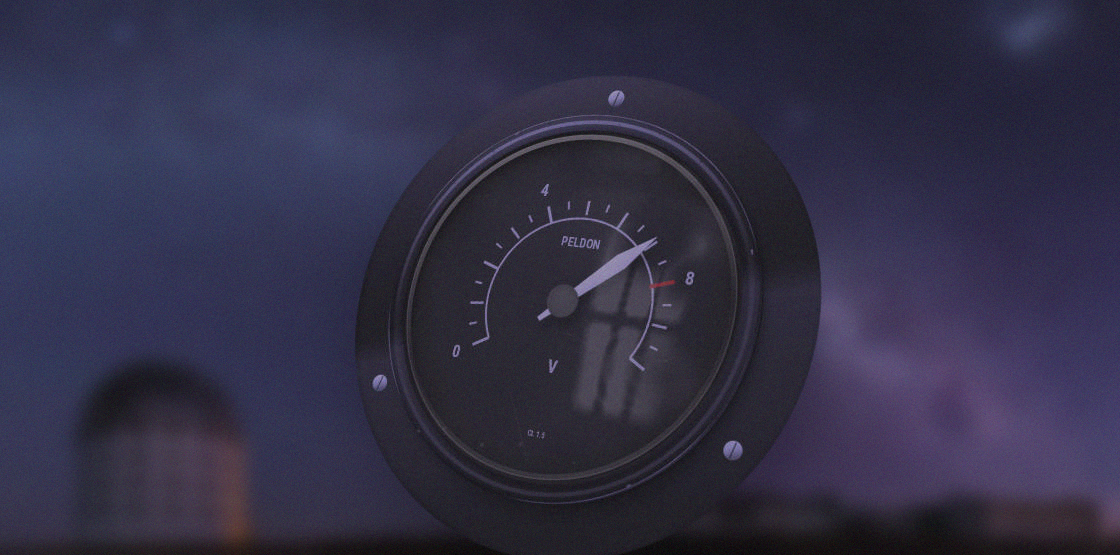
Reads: 7 (V)
